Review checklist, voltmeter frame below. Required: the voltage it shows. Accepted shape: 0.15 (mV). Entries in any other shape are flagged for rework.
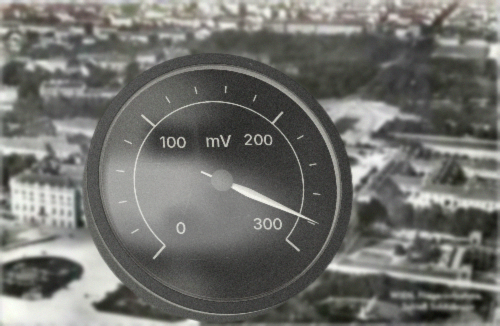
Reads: 280 (mV)
